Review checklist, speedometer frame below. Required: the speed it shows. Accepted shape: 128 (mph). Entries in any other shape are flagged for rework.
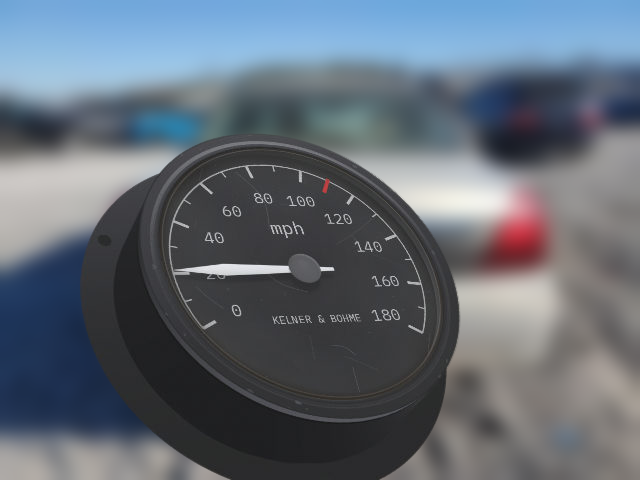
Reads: 20 (mph)
